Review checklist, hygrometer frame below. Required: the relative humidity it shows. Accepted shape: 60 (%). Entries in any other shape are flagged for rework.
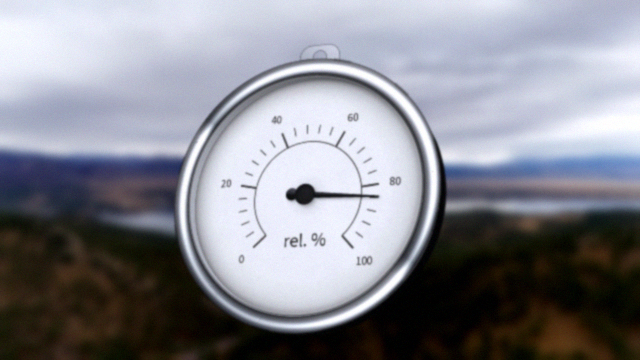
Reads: 84 (%)
